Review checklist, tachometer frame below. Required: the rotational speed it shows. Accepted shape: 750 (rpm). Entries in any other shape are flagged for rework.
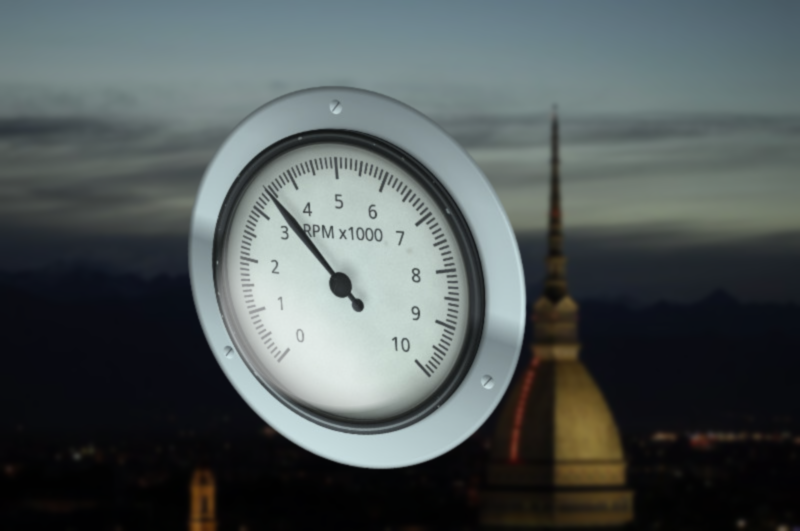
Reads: 3500 (rpm)
